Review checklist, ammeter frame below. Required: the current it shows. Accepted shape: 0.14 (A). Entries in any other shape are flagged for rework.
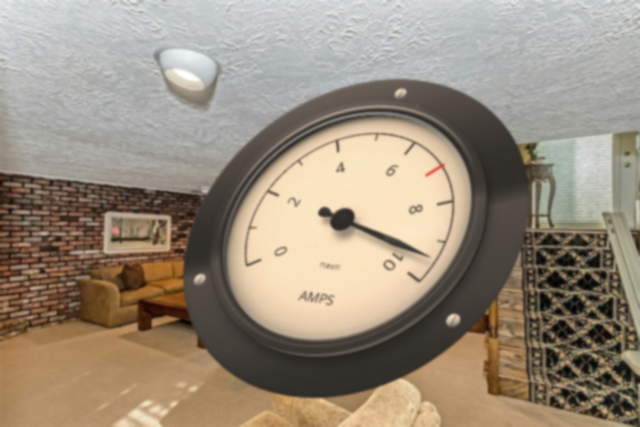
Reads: 9.5 (A)
